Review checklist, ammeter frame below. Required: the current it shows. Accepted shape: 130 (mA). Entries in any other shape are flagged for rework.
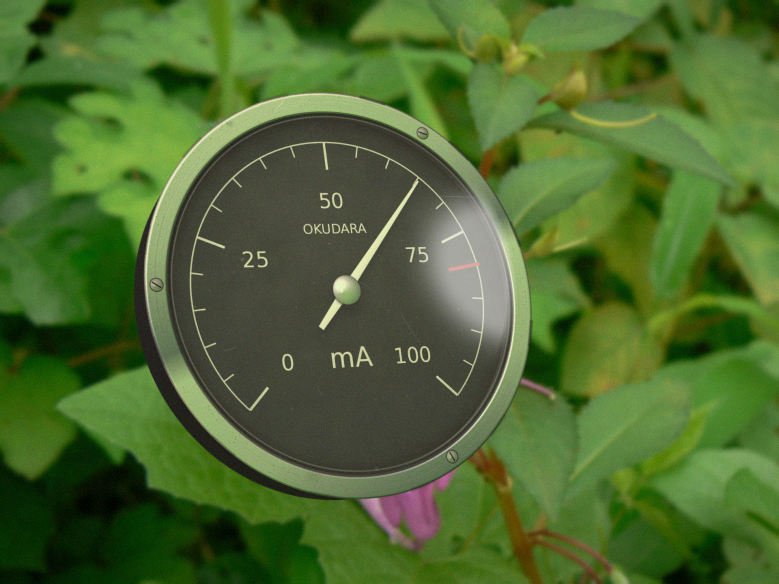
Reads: 65 (mA)
